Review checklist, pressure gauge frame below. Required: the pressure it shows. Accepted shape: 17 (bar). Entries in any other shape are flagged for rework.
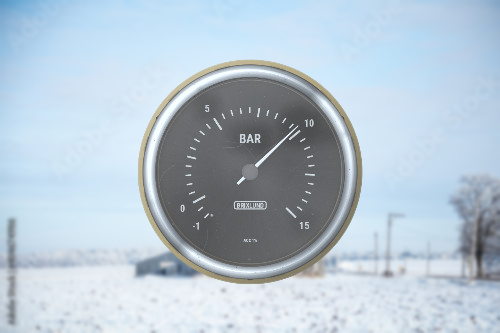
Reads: 9.75 (bar)
